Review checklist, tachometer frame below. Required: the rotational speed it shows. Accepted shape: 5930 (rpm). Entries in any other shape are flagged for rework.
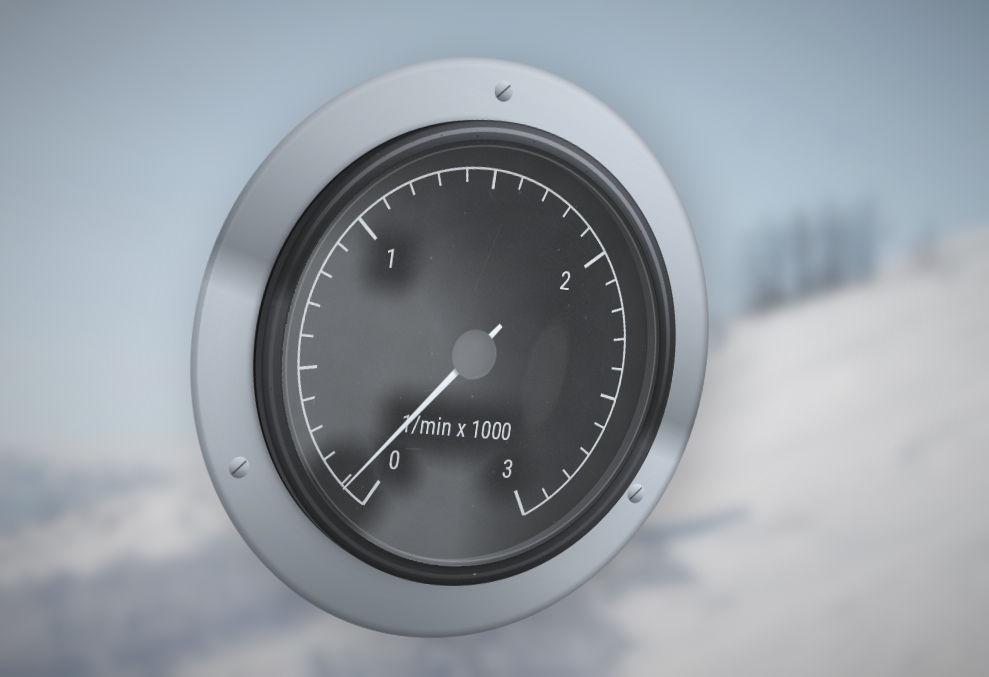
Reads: 100 (rpm)
